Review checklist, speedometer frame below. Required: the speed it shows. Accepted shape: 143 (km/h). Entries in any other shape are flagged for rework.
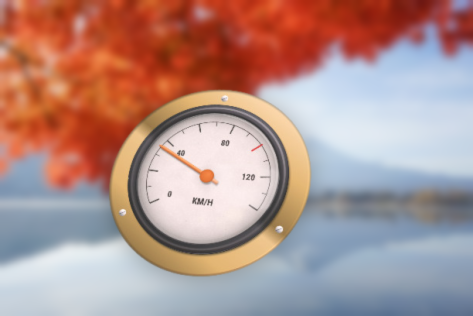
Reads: 35 (km/h)
